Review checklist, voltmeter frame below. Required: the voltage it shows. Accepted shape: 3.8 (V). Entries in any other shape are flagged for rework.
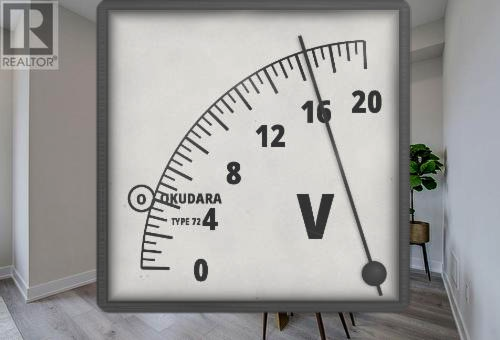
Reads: 16.5 (V)
